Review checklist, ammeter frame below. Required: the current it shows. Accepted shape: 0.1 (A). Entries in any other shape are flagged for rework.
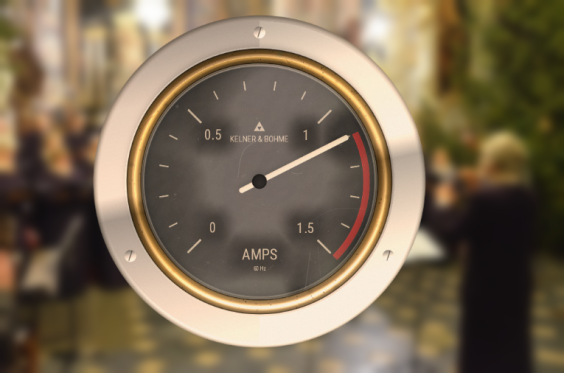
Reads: 1.1 (A)
